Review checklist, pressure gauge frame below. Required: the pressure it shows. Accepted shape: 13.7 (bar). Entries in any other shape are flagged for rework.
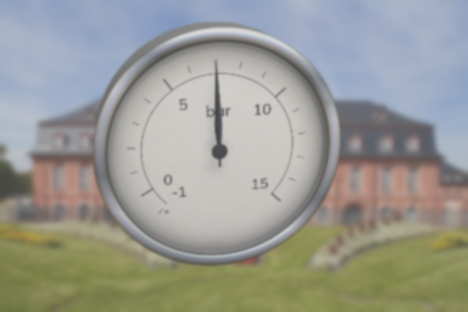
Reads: 7 (bar)
